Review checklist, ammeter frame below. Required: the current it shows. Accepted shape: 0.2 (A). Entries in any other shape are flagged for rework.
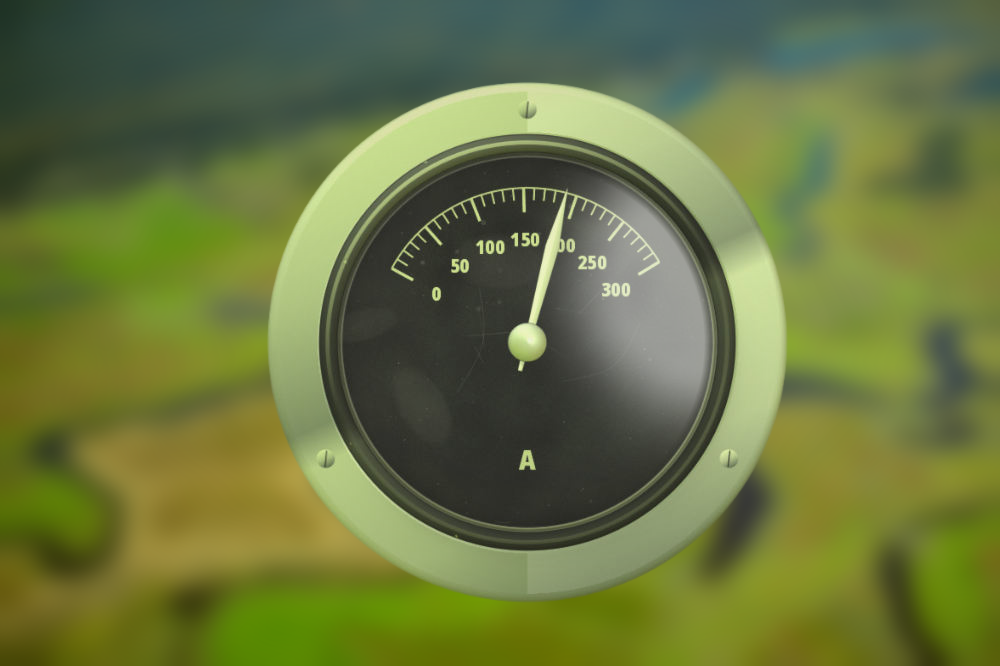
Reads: 190 (A)
